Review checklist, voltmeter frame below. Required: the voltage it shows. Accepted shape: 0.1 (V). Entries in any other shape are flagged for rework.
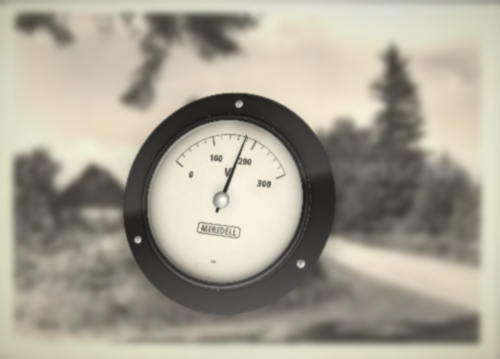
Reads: 180 (V)
